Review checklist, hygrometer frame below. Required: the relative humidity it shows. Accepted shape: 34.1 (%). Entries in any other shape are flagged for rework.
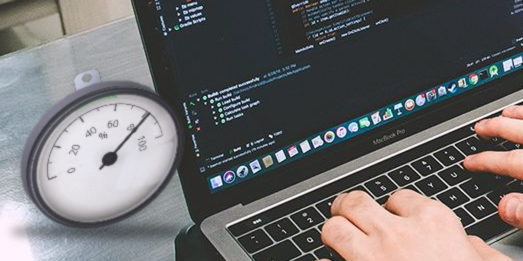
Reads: 80 (%)
